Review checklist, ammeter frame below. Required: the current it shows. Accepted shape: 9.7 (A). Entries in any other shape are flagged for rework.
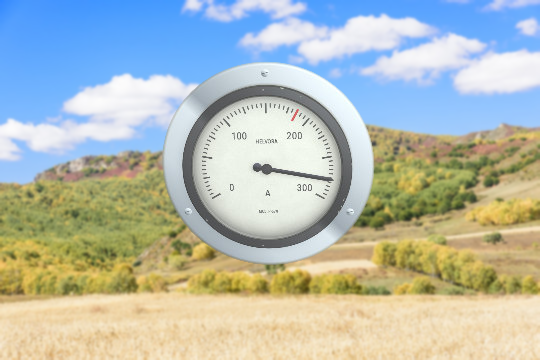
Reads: 275 (A)
